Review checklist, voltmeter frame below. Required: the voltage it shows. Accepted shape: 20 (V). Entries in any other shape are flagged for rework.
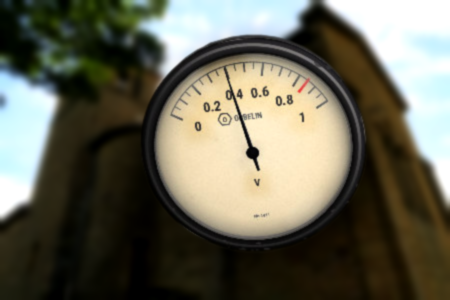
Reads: 0.4 (V)
